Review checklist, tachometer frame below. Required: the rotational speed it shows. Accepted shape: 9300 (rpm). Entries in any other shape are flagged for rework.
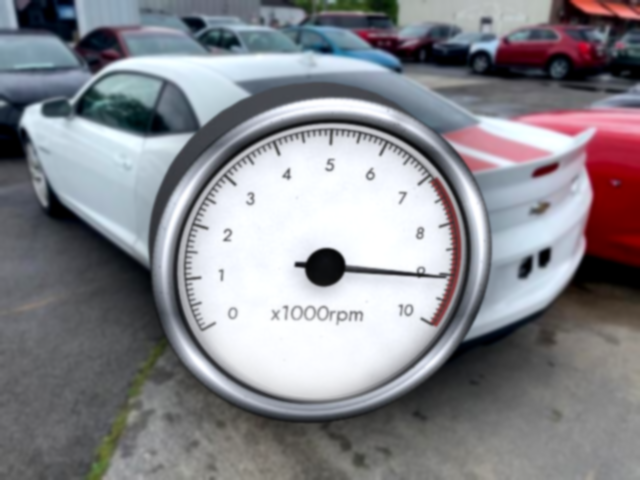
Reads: 9000 (rpm)
